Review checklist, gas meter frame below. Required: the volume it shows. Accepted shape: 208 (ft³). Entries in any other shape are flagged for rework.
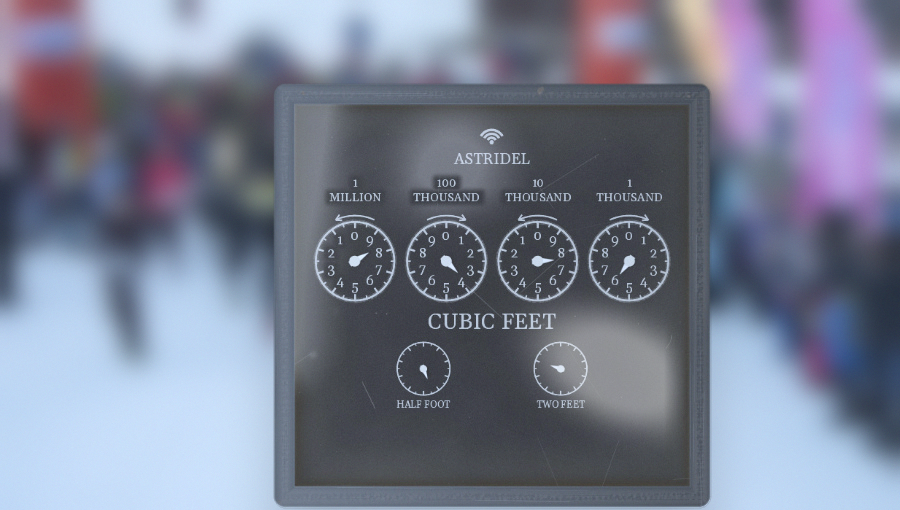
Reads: 837600 (ft³)
